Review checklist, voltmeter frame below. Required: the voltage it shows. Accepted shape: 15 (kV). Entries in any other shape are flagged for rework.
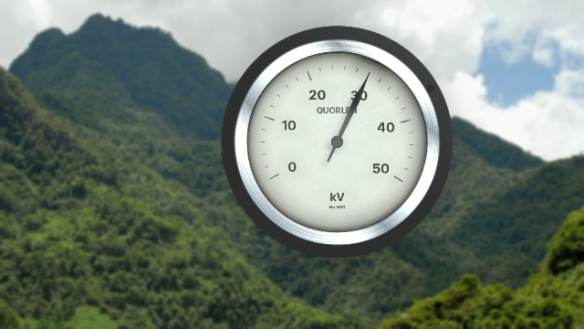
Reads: 30 (kV)
